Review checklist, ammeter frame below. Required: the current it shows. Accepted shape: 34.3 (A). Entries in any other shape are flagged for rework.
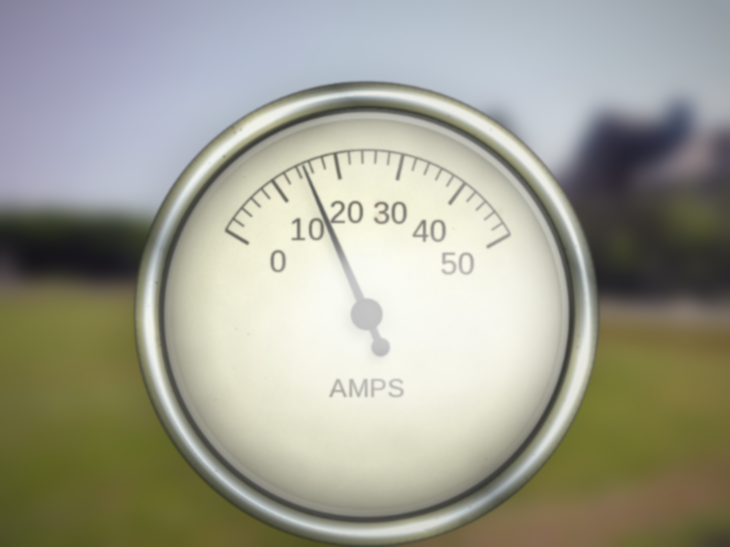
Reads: 15 (A)
